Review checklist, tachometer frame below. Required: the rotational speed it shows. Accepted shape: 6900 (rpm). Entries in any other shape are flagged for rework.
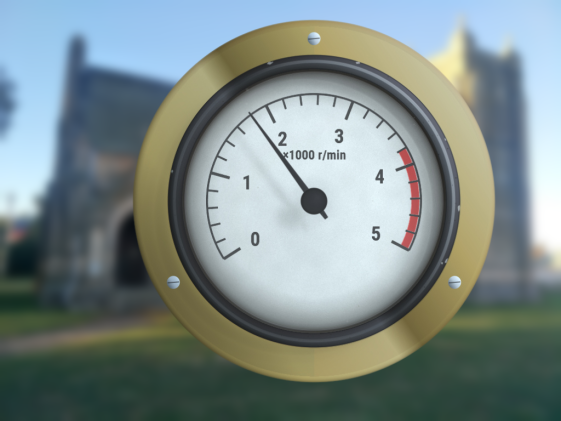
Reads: 1800 (rpm)
